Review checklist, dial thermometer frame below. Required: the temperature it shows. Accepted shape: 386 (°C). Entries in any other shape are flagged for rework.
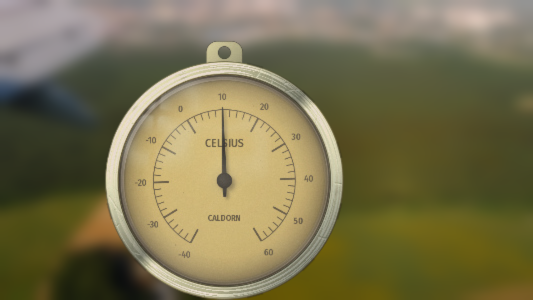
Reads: 10 (°C)
